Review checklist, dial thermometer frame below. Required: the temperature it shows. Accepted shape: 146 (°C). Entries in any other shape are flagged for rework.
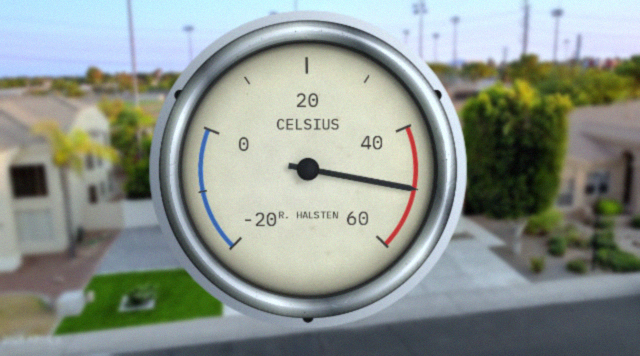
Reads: 50 (°C)
